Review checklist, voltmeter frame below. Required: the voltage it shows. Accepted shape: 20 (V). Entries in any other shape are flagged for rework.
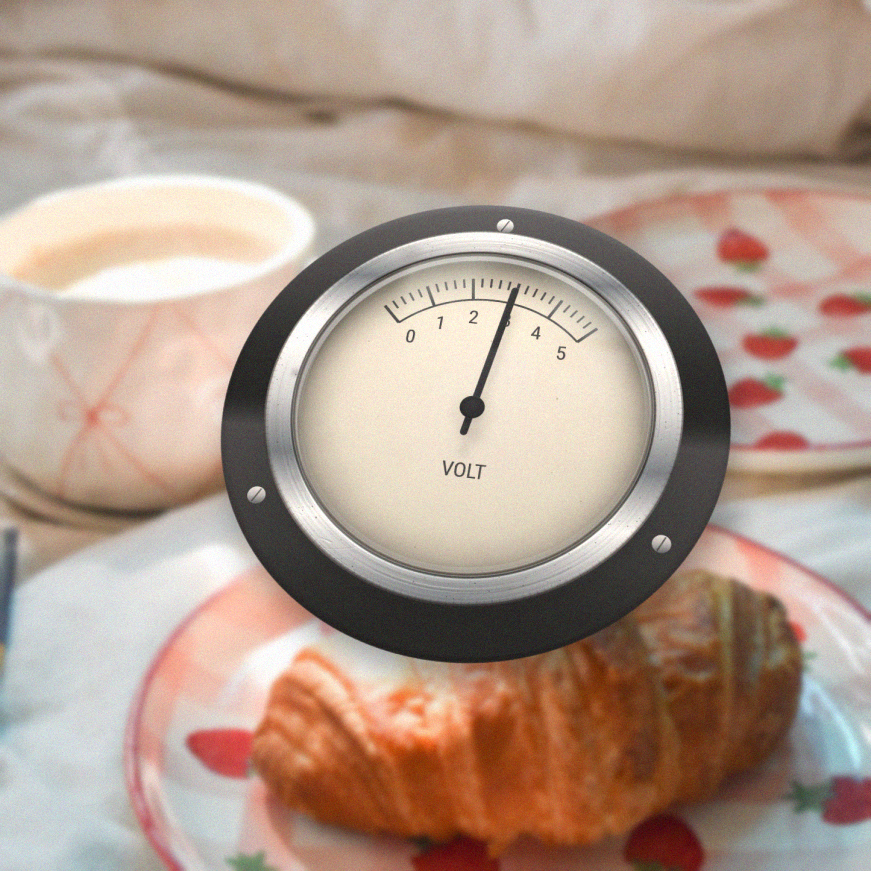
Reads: 3 (V)
